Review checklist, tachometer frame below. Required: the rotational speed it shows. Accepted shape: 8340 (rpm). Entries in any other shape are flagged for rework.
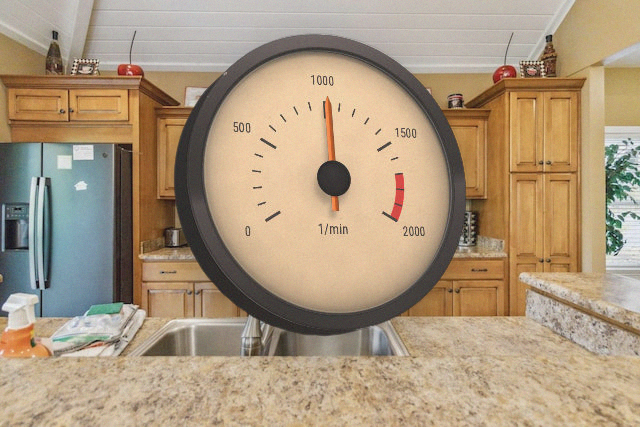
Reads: 1000 (rpm)
